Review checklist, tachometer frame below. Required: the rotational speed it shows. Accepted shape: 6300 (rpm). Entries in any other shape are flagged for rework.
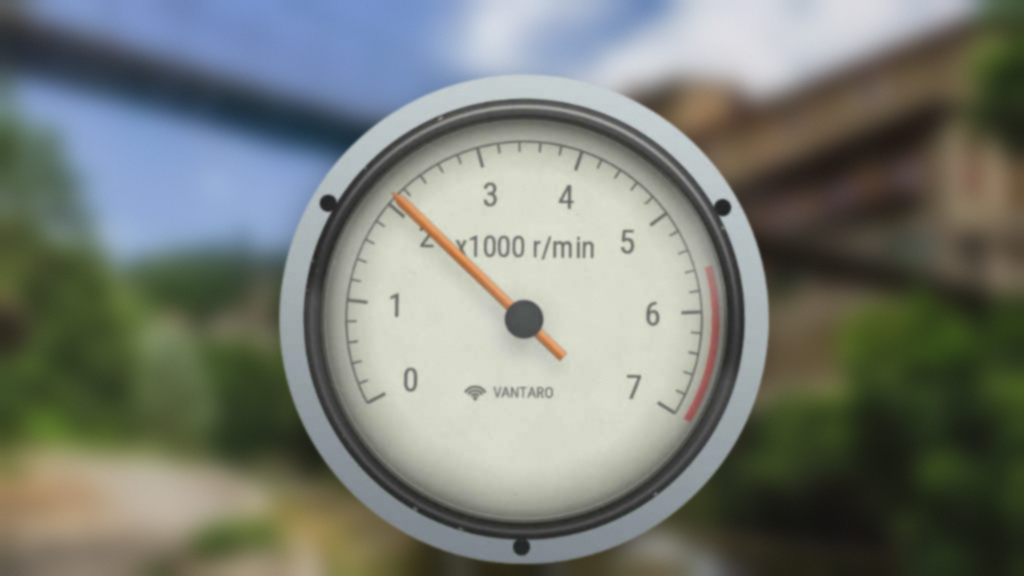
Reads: 2100 (rpm)
